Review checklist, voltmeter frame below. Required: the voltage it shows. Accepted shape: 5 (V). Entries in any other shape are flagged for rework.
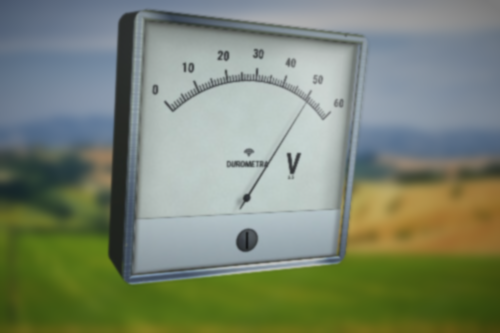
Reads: 50 (V)
